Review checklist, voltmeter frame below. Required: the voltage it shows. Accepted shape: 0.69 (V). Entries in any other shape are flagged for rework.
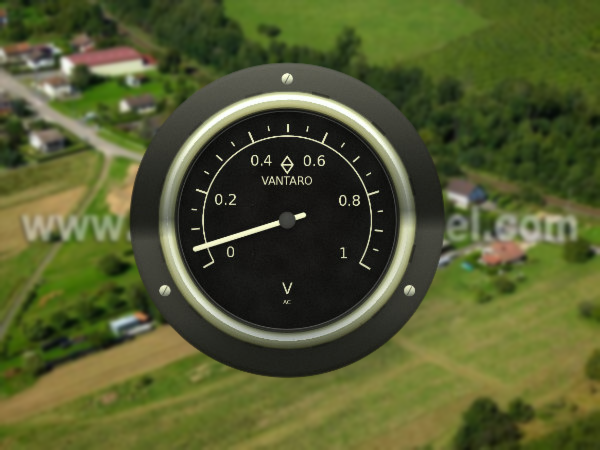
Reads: 0.05 (V)
